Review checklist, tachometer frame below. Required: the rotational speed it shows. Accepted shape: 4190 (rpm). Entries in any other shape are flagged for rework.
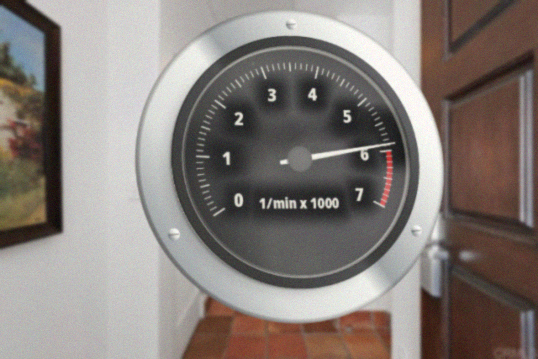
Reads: 5900 (rpm)
